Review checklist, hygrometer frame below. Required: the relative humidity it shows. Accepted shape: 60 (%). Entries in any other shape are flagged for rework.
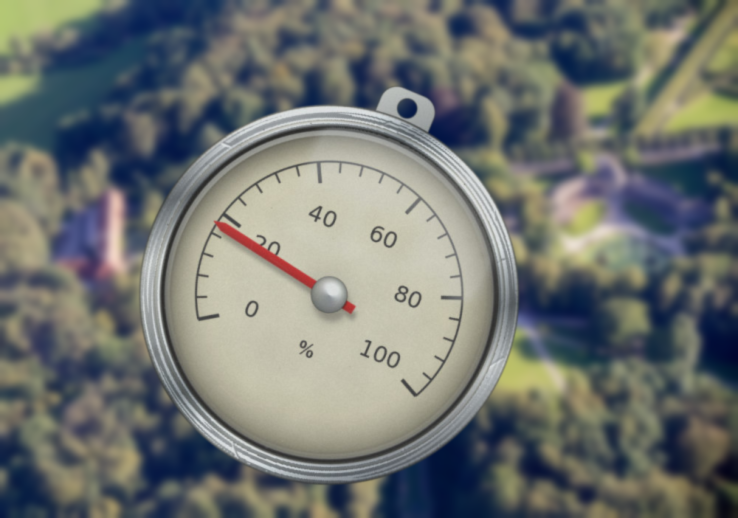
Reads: 18 (%)
